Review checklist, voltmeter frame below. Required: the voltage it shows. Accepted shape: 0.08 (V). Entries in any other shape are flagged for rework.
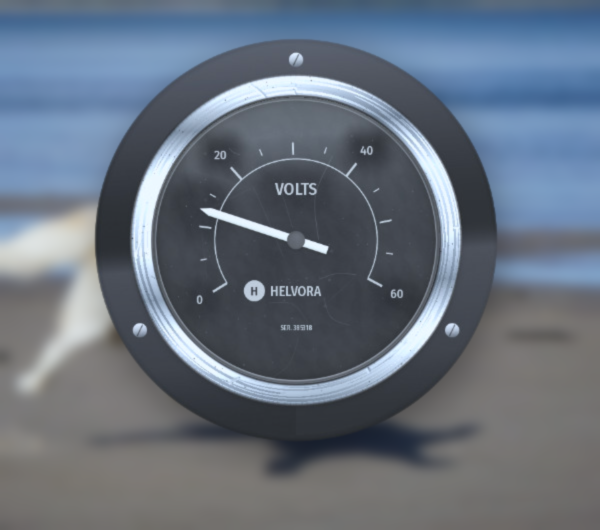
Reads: 12.5 (V)
